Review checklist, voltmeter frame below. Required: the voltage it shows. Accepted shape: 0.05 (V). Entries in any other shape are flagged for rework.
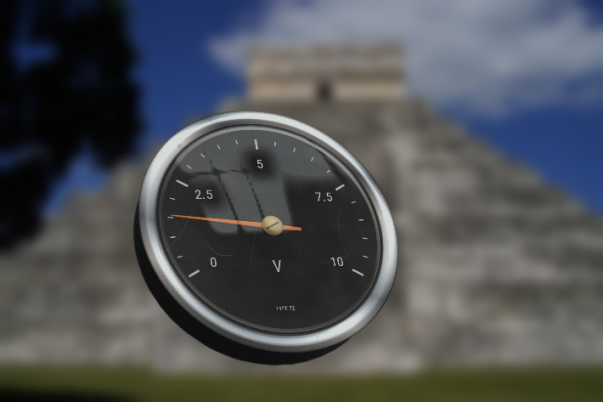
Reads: 1.5 (V)
